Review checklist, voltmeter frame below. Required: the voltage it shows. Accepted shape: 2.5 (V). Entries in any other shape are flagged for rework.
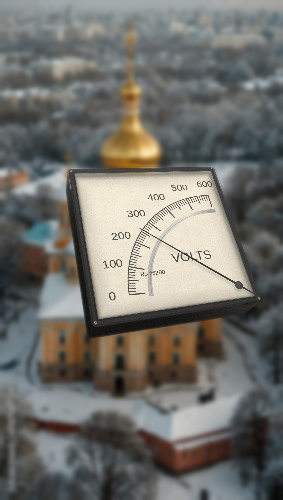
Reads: 250 (V)
